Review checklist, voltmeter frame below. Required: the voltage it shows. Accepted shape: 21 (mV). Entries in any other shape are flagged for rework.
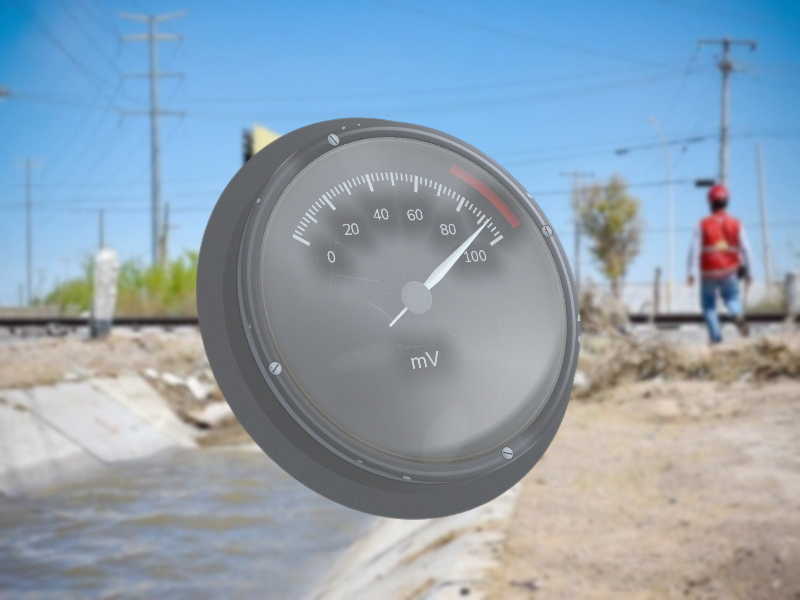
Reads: 92 (mV)
